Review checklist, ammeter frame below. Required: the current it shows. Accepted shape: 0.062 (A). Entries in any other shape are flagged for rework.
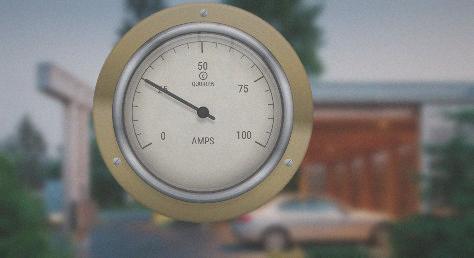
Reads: 25 (A)
